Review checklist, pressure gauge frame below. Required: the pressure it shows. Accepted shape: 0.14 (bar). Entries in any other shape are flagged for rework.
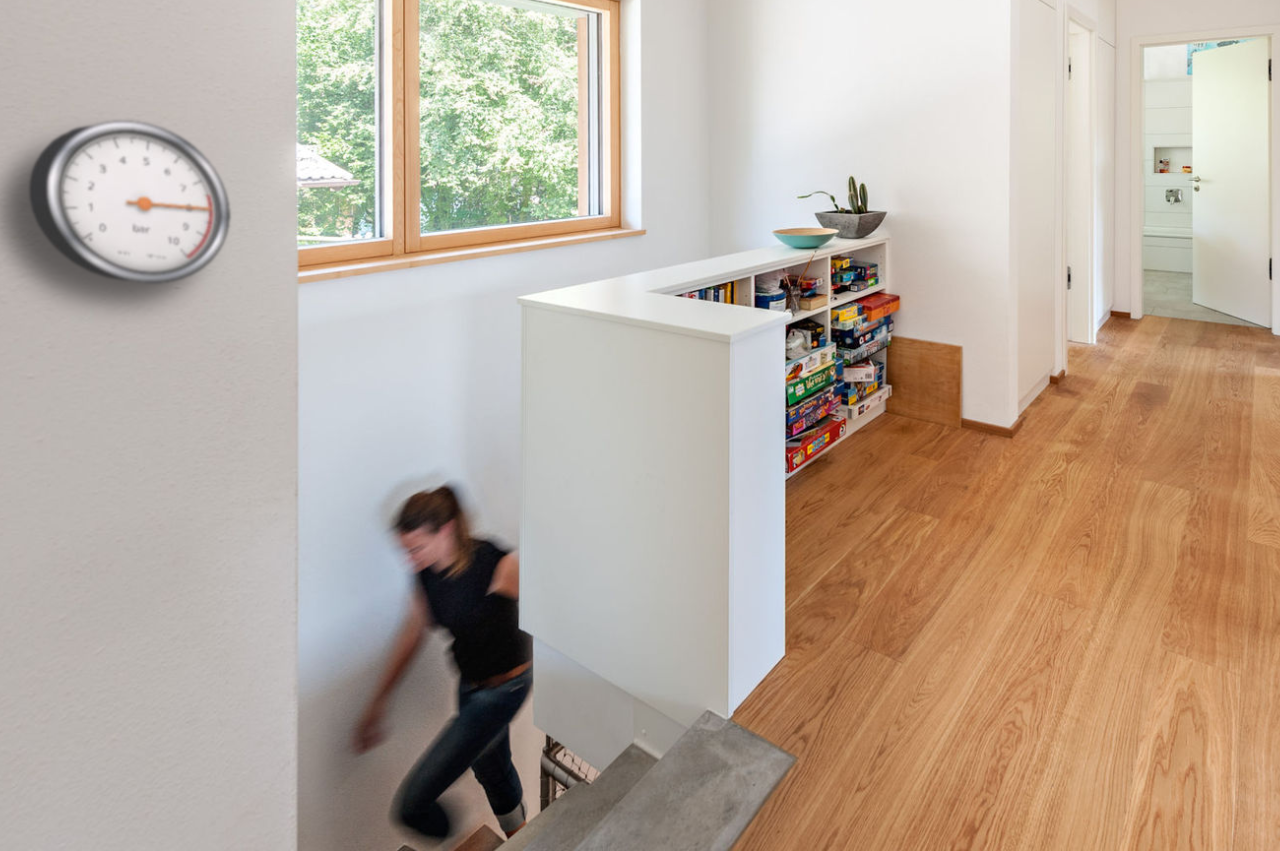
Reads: 8 (bar)
